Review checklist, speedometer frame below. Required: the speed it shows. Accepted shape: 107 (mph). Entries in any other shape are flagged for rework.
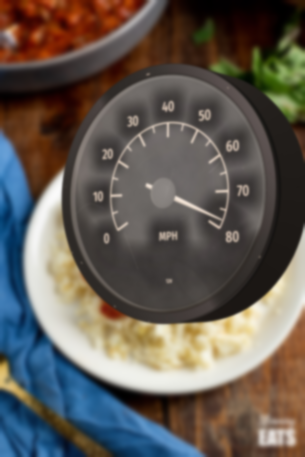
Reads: 77.5 (mph)
